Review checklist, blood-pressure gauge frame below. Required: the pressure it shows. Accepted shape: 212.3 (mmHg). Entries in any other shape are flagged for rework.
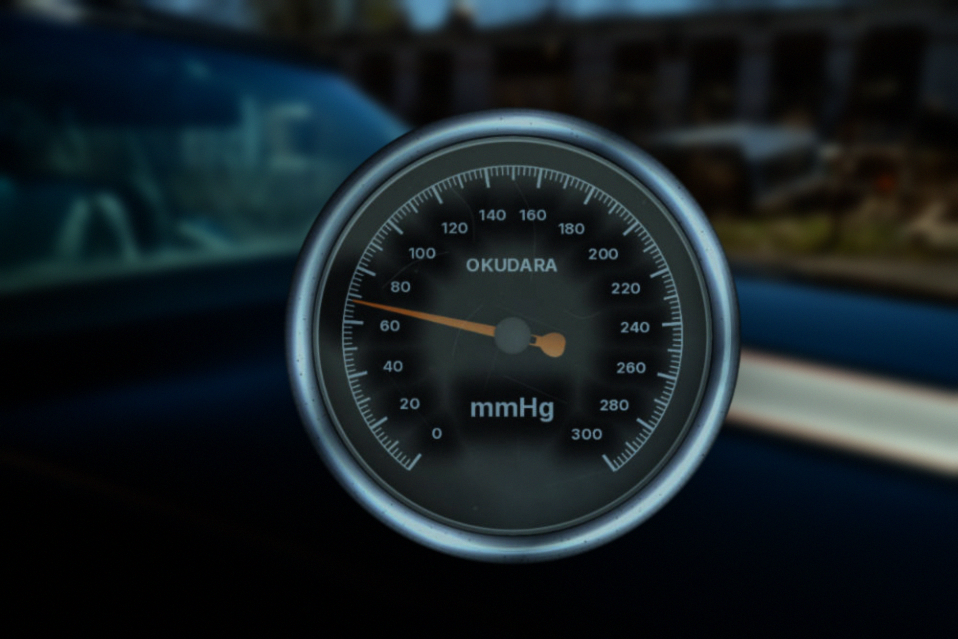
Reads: 68 (mmHg)
